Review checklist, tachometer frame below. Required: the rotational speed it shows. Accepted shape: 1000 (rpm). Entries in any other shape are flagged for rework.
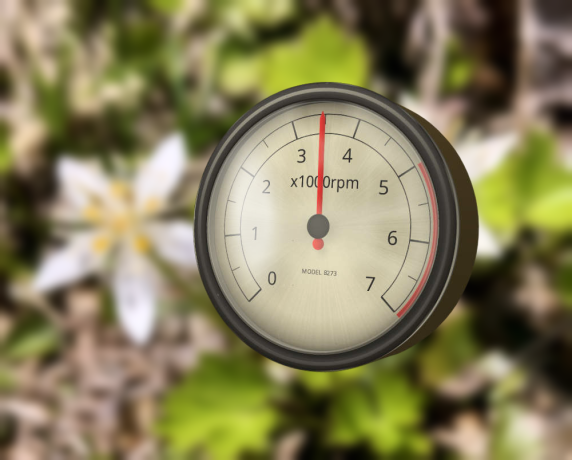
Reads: 3500 (rpm)
